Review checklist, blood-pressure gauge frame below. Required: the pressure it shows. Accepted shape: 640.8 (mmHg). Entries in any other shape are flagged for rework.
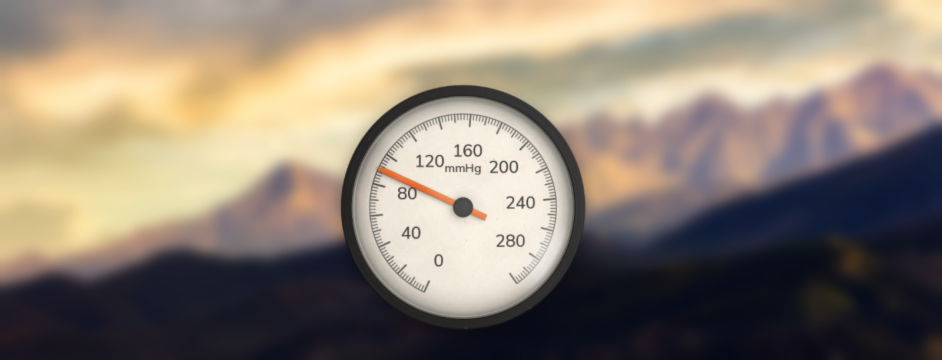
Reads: 90 (mmHg)
